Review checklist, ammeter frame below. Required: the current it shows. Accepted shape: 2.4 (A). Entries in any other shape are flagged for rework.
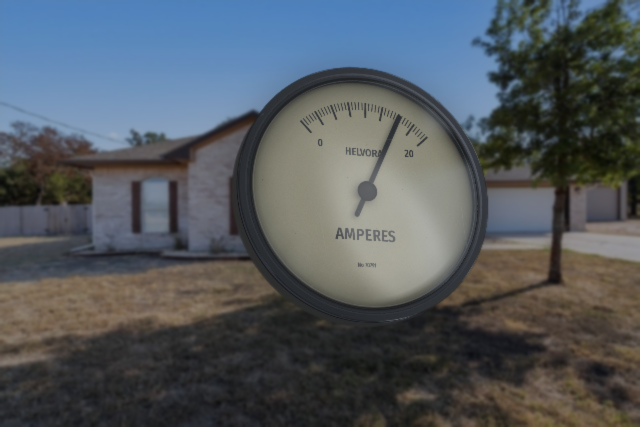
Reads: 15 (A)
